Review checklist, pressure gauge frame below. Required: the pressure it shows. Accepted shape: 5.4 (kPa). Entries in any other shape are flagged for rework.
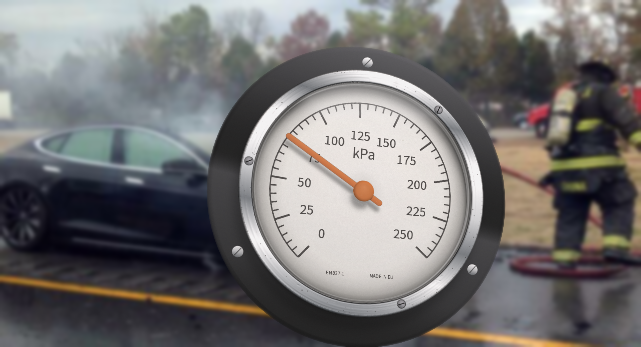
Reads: 75 (kPa)
